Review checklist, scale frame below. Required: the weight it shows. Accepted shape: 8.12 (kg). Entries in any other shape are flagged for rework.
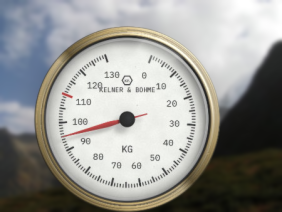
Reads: 95 (kg)
